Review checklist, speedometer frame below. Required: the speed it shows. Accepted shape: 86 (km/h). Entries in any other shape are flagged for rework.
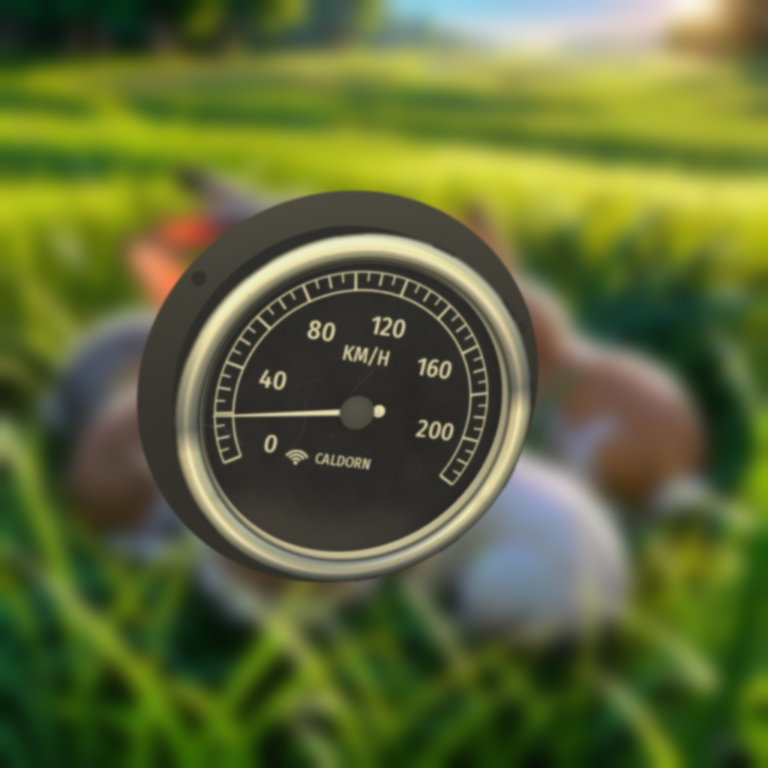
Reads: 20 (km/h)
